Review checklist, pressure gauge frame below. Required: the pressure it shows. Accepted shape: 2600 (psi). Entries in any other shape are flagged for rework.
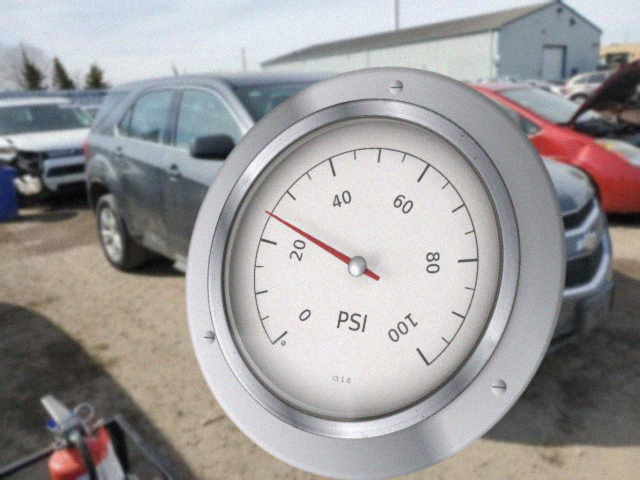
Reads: 25 (psi)
